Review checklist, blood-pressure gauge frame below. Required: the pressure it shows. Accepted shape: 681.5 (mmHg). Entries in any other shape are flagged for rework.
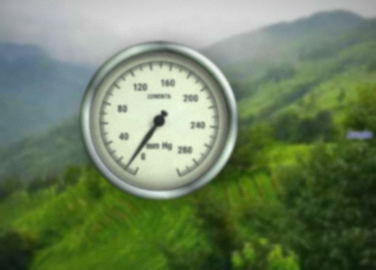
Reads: 10 (mmHg)
